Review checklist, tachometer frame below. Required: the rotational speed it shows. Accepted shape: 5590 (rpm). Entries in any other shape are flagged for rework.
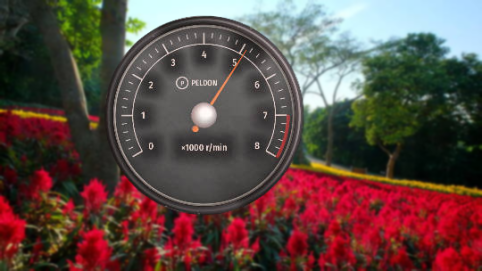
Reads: 5100 (rpm)
